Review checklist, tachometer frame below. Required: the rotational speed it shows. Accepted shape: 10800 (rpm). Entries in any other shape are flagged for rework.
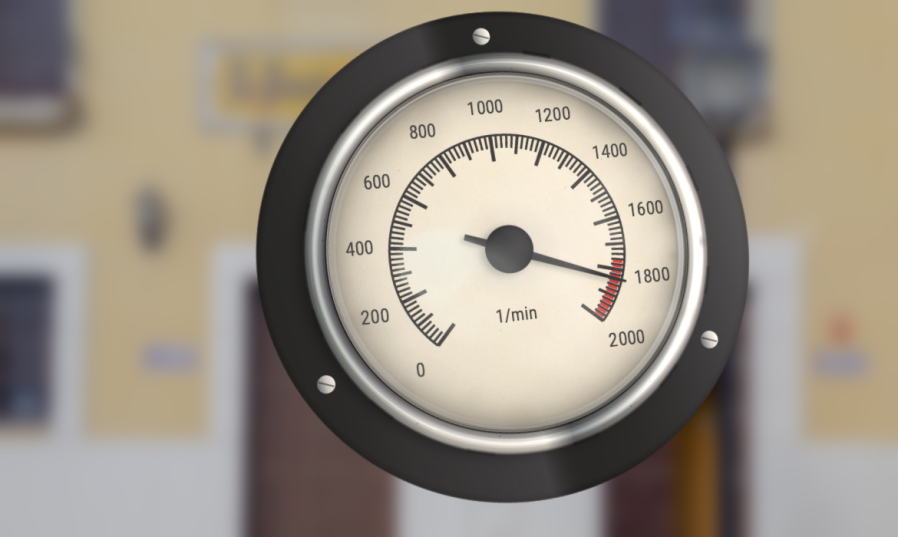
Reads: 1840 (rpm)
